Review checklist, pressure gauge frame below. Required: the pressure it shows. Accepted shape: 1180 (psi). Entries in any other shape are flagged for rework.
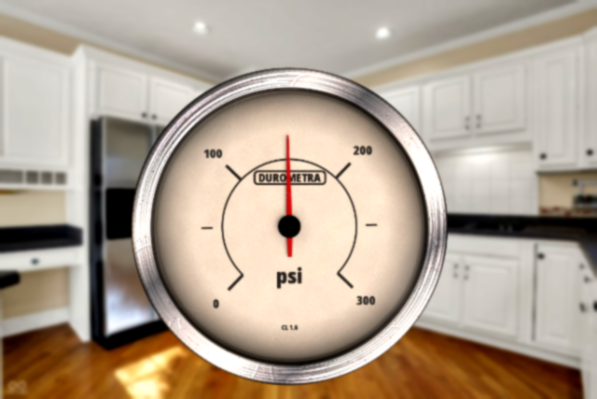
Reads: 150 (psi)
